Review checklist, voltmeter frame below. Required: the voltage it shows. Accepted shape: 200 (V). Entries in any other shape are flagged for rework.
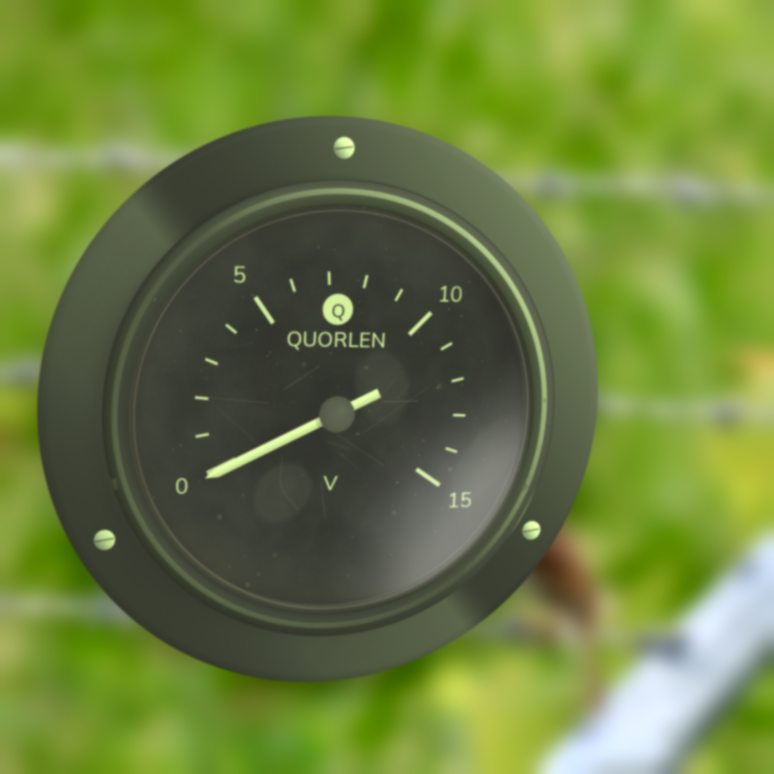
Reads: 0 (V)
